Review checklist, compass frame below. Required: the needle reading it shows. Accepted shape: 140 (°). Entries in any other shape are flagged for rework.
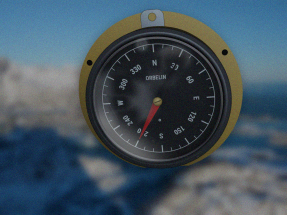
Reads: 210 (°)
